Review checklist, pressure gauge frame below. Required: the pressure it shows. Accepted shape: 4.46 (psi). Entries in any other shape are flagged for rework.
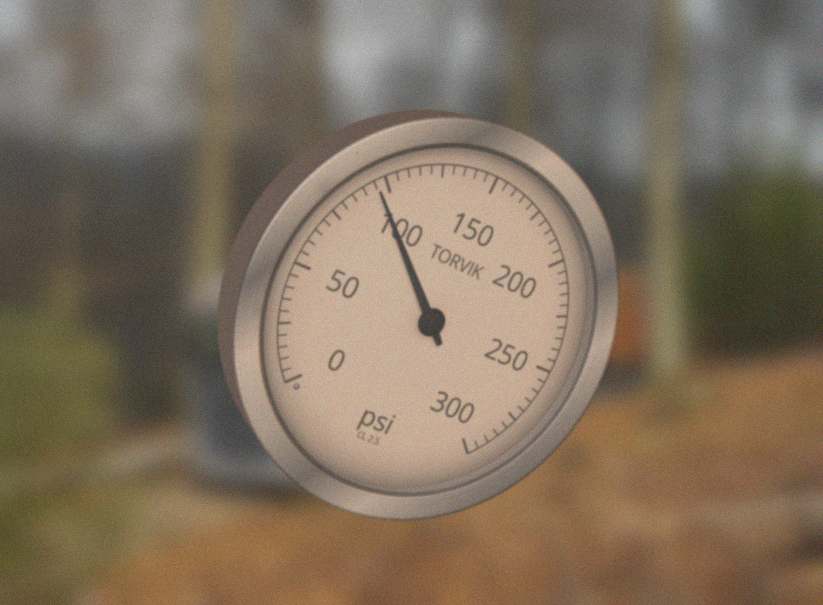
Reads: 95 (psi)
